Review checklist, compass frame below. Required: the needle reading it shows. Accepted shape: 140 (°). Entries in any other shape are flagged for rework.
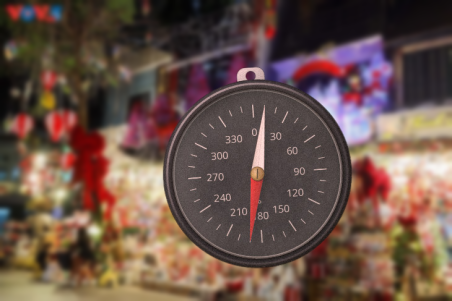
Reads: 190 (°)
